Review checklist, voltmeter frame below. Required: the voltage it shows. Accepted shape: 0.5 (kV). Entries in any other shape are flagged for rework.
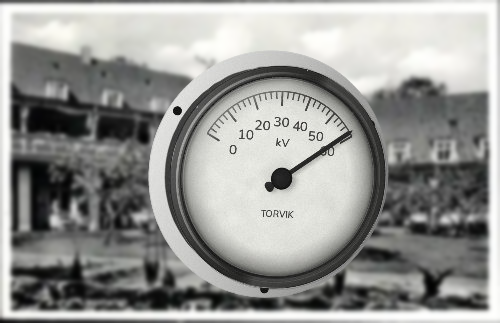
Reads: 58 (kV)
